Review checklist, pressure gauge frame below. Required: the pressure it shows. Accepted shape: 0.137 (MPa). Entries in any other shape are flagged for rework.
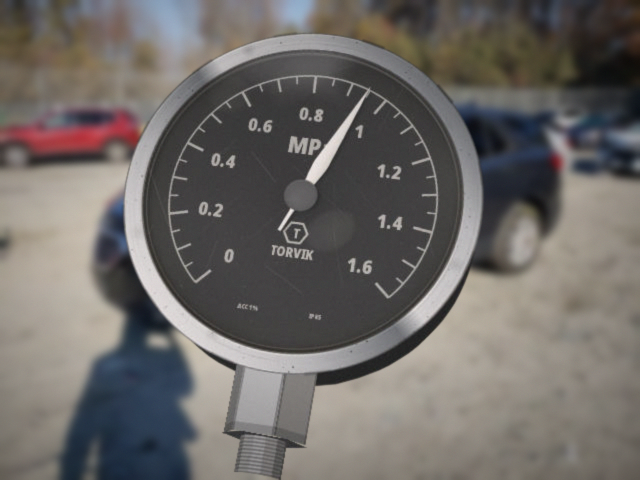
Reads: 0.95 (MPa)
